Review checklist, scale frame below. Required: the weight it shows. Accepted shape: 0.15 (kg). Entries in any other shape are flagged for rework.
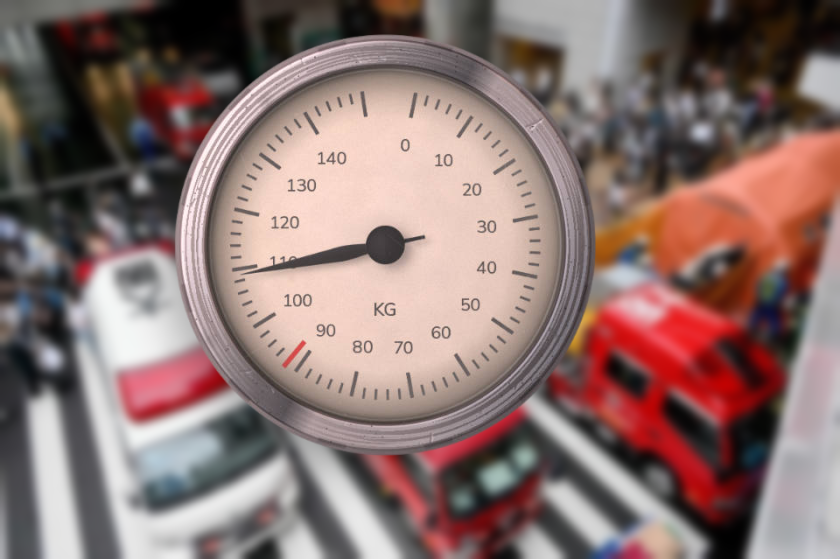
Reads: 109 (kg)
